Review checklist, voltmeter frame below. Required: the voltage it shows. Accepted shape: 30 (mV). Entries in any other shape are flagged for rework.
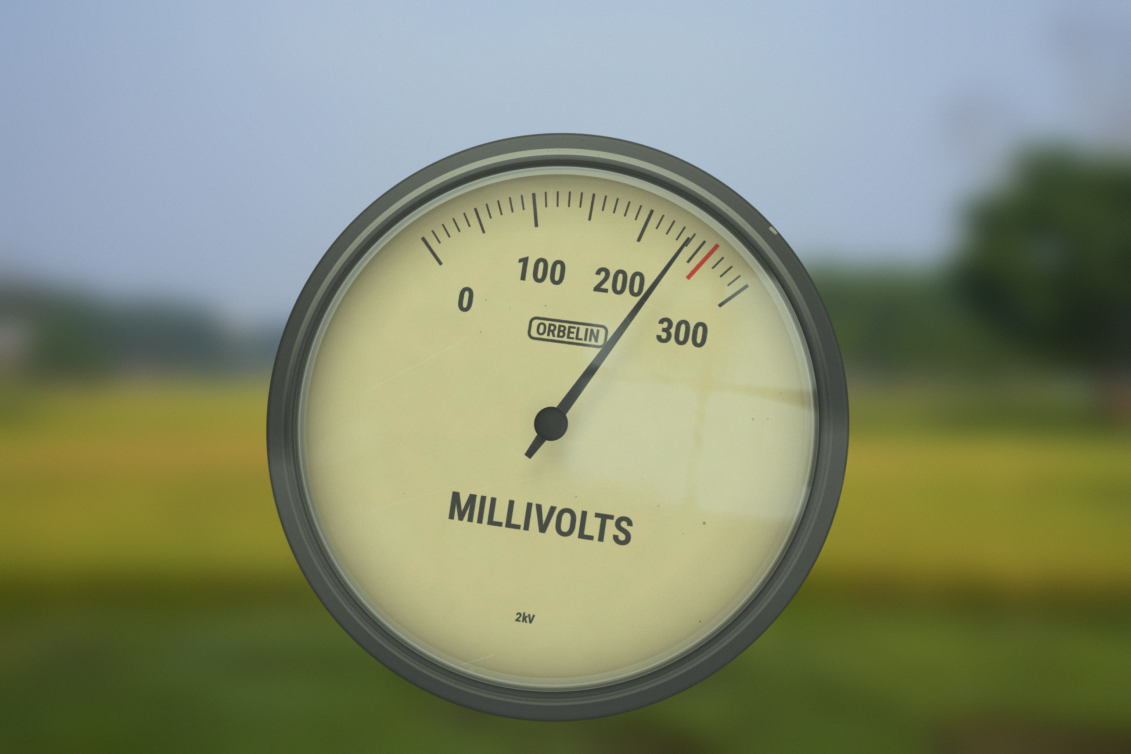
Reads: 240 (mV)
